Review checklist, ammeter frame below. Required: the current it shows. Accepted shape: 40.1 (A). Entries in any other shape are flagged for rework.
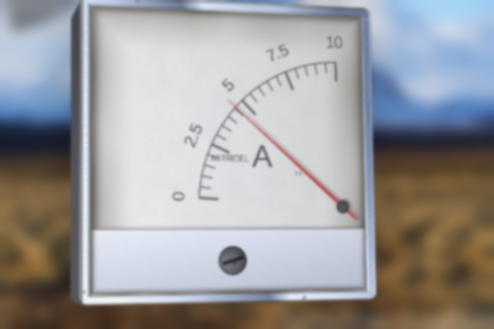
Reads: 4.5 (A)
